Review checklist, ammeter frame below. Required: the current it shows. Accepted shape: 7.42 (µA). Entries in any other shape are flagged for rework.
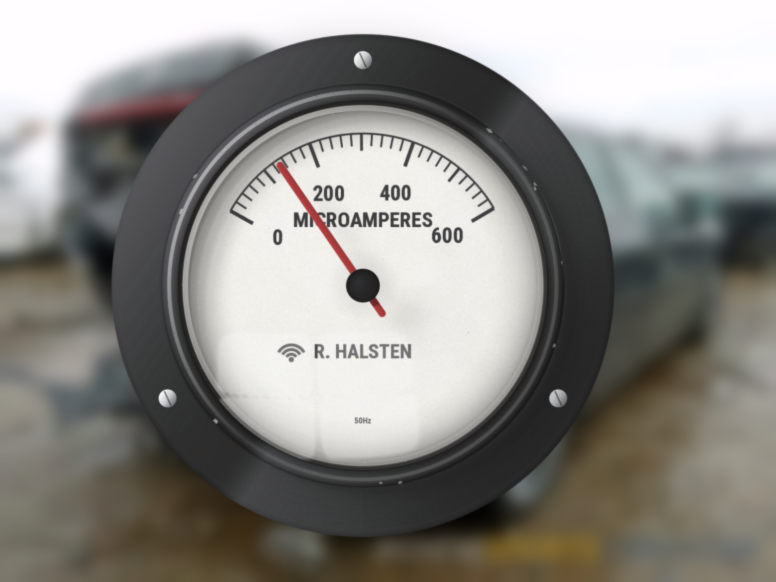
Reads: 130 (µA)
